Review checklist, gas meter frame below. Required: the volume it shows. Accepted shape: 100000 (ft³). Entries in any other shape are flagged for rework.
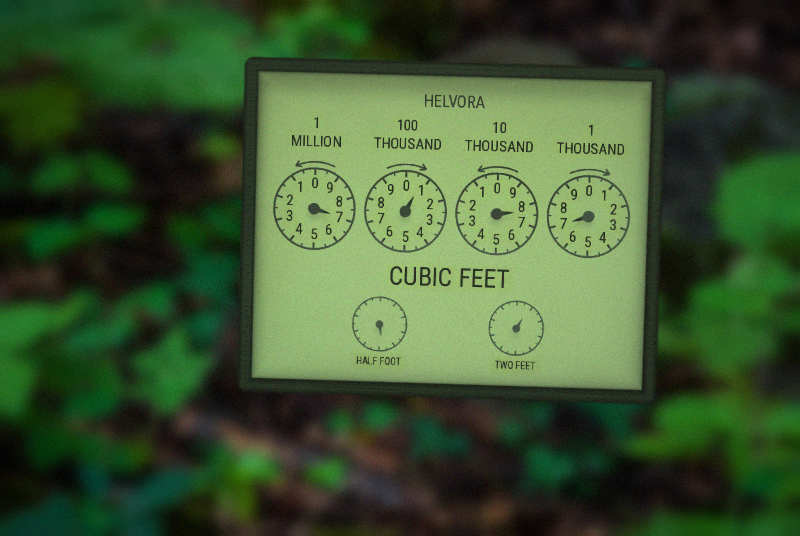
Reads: 707700 (ft³)
